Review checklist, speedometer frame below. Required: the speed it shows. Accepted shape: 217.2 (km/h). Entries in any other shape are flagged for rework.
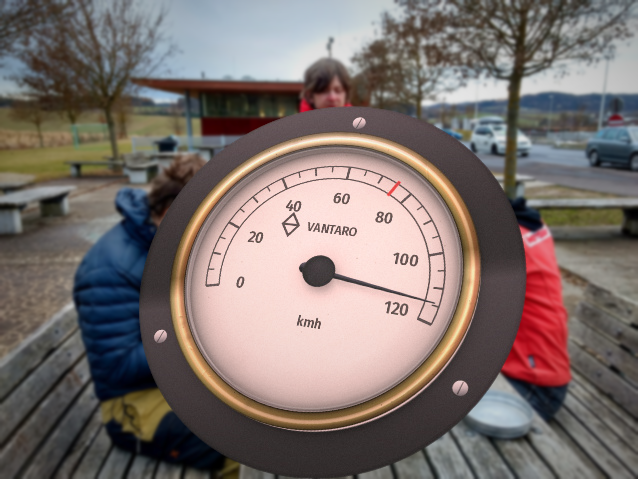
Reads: 115 (km/h)
